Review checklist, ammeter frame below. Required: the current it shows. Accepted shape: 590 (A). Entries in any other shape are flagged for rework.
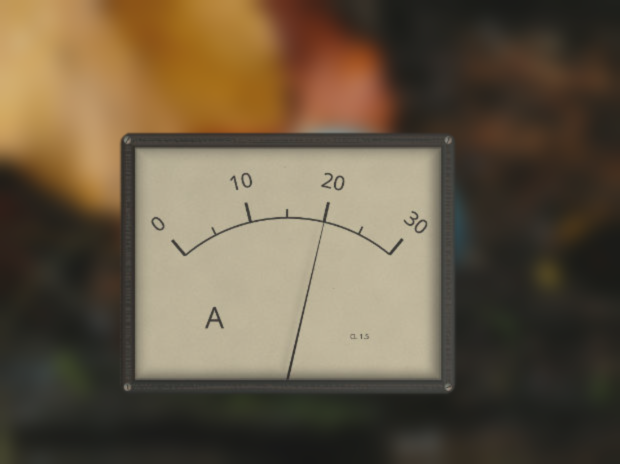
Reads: 20 (A)
